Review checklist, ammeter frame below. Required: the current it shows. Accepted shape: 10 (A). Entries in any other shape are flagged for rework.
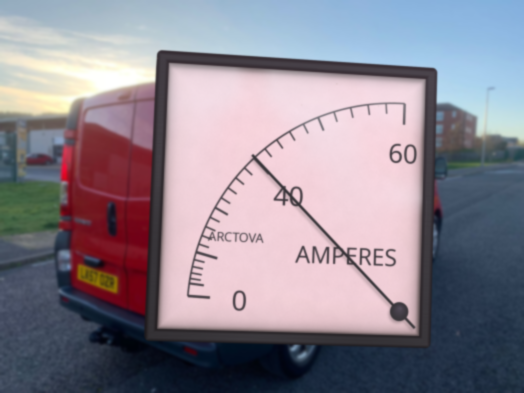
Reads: 40 (A)
